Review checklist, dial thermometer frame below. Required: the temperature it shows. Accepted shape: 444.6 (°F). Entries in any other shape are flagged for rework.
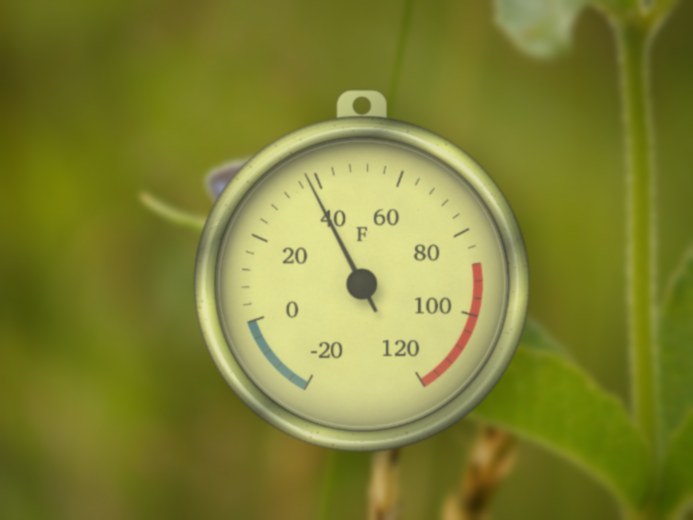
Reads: 38 (°F)
